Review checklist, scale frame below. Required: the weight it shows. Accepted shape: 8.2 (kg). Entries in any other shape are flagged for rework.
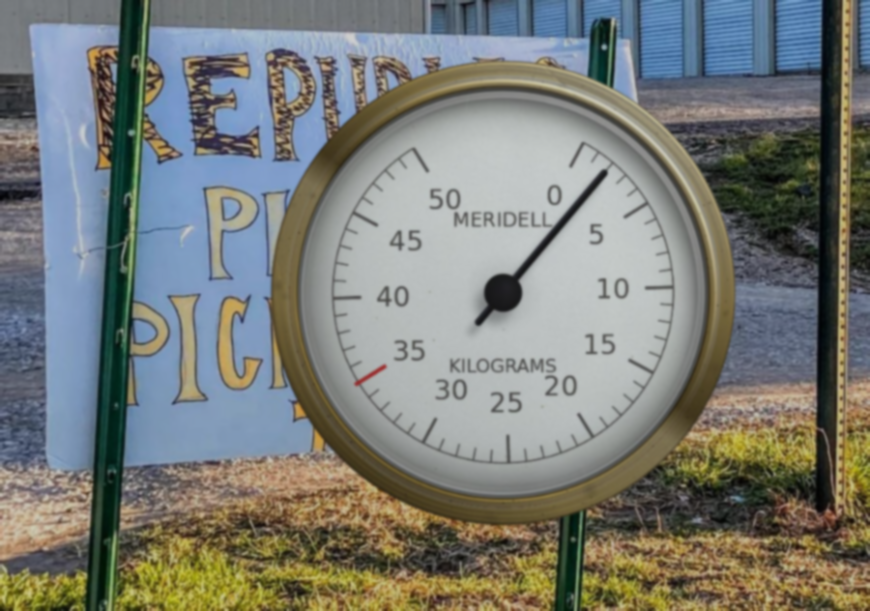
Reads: 2 (kg)
